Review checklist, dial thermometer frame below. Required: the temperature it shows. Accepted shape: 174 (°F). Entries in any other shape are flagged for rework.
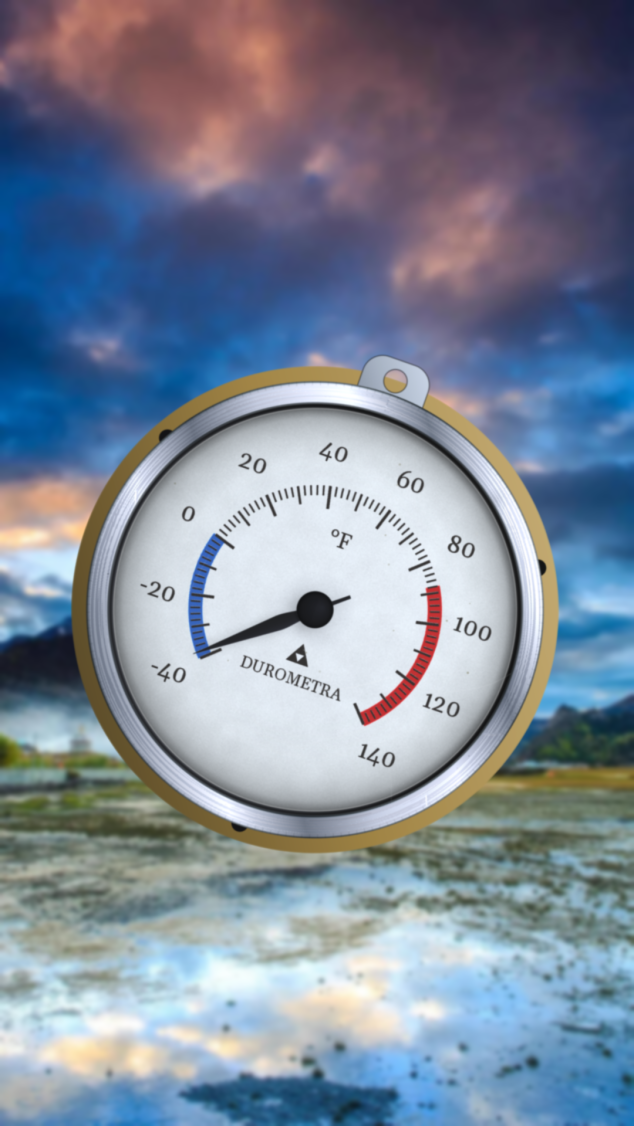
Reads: -38 (°F)
